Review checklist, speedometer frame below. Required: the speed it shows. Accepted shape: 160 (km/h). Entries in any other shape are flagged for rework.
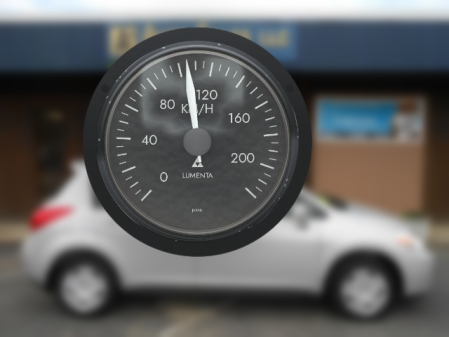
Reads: 105 (km/h)
